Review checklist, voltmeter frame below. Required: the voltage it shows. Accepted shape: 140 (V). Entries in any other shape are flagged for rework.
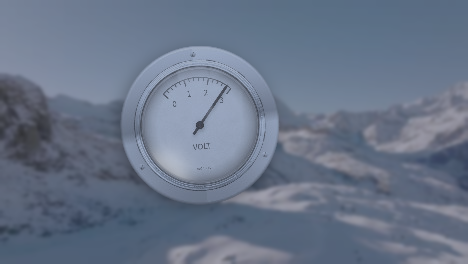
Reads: 2.8 (V)
